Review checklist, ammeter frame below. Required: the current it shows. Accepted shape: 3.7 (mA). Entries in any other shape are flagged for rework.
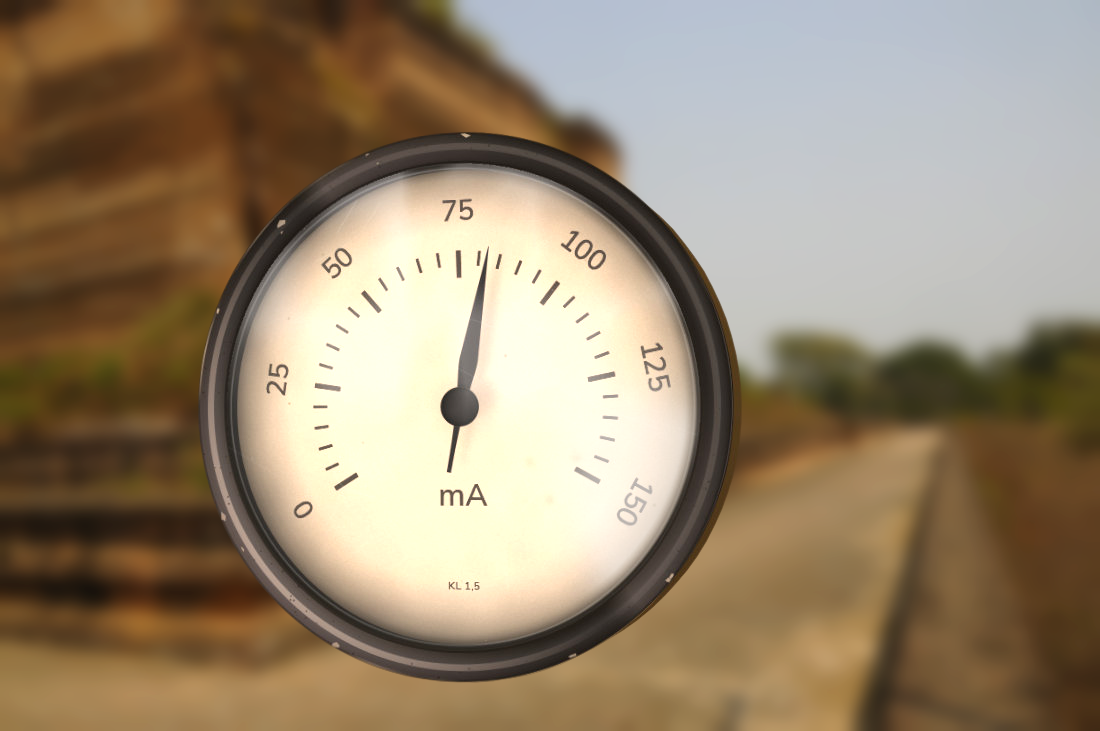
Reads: 82.5 (mA)
